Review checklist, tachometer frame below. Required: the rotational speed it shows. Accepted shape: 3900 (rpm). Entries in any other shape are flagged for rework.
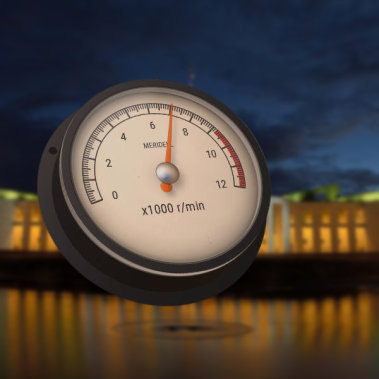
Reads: 7000 (rpm)
